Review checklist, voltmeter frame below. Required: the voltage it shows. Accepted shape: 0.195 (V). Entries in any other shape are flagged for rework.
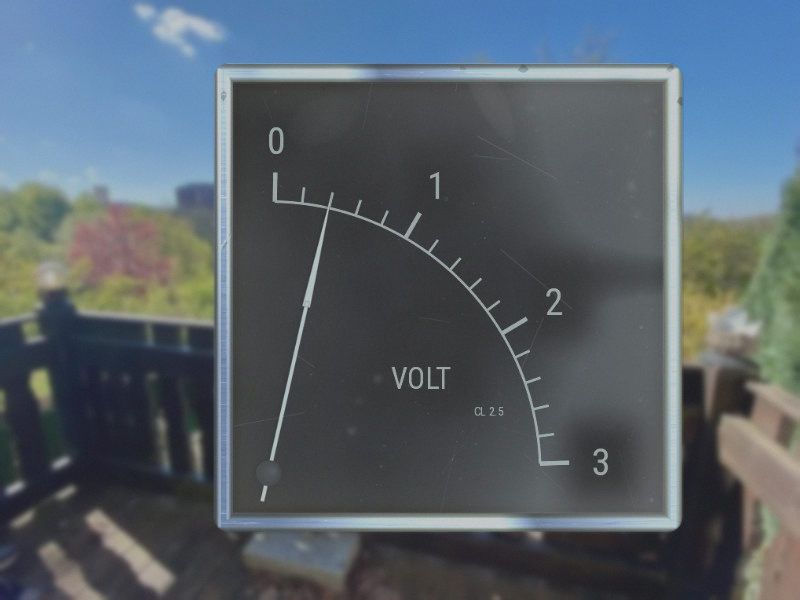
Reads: 0.4 (V)
